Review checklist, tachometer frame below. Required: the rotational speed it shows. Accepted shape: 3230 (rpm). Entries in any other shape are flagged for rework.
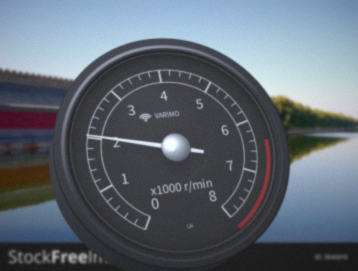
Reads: 2000 (rpm)
